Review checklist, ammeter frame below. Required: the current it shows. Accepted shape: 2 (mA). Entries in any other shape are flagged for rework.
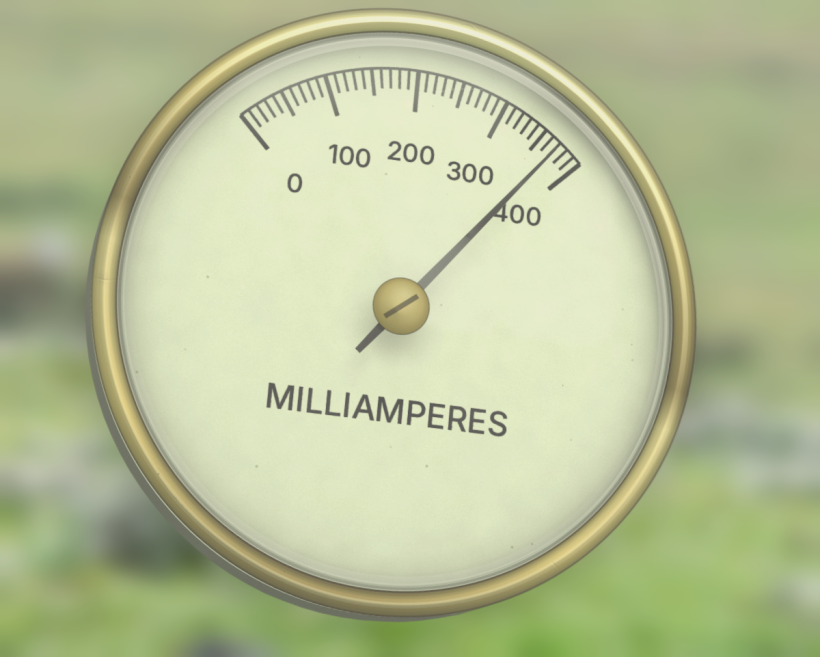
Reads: 370 (mA)
